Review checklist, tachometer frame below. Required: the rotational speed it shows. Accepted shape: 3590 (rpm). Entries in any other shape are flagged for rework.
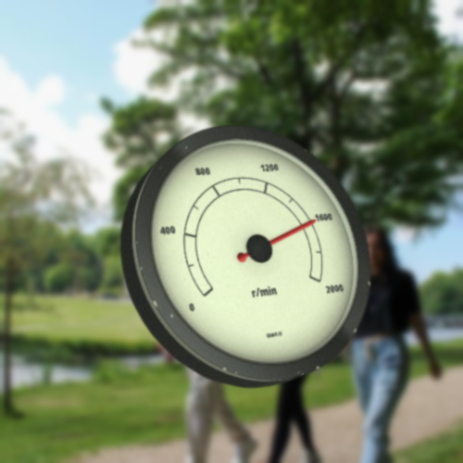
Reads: 1600 (rpm)
